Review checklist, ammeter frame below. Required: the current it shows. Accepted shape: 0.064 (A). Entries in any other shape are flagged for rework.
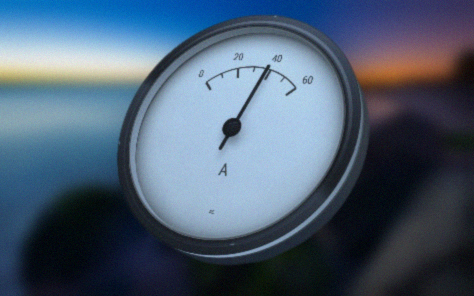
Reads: 40 (A)
